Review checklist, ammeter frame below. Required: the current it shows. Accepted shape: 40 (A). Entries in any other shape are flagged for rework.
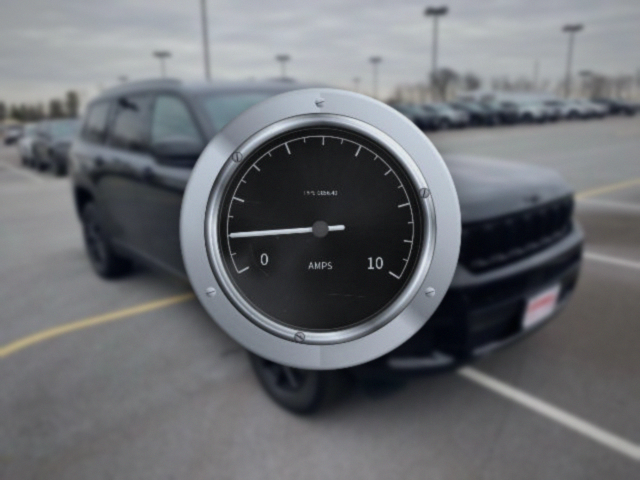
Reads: 1 (A)
